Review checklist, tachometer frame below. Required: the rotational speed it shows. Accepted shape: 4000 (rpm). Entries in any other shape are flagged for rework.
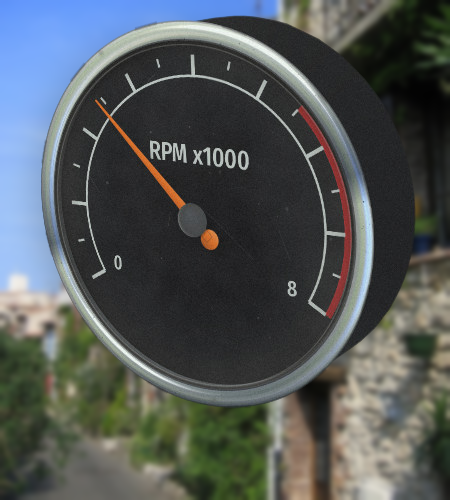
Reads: 2500 (rpm)
